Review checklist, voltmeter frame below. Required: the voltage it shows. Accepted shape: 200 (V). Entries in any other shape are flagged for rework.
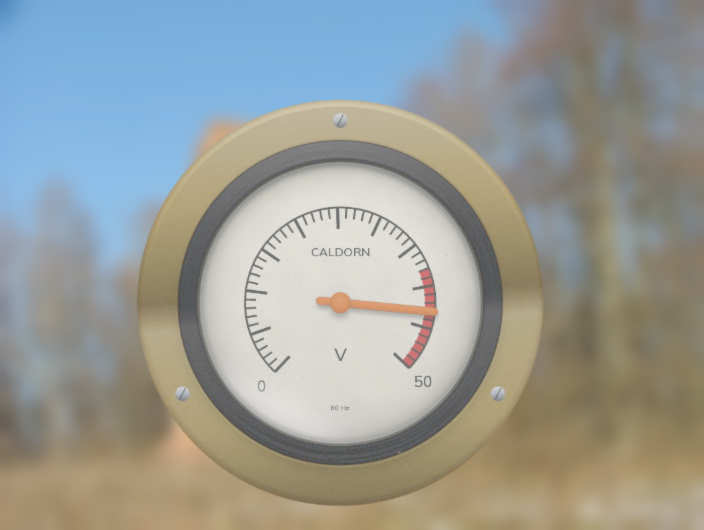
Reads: 43 (V)
